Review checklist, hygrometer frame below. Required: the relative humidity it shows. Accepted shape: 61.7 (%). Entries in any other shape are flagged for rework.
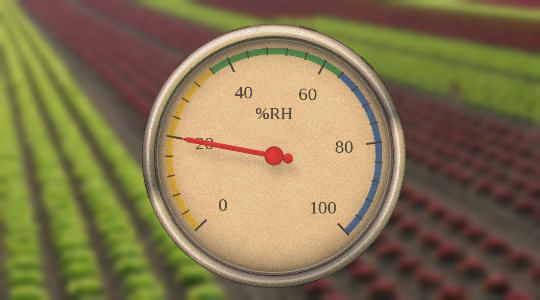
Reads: 20 (%)
